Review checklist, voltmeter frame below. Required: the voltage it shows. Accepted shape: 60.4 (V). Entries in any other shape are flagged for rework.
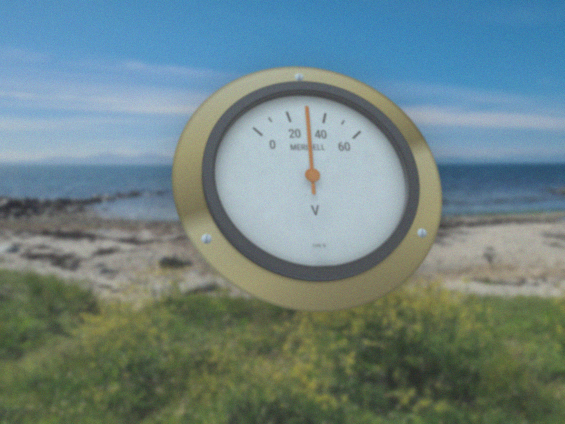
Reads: 30 (V)
